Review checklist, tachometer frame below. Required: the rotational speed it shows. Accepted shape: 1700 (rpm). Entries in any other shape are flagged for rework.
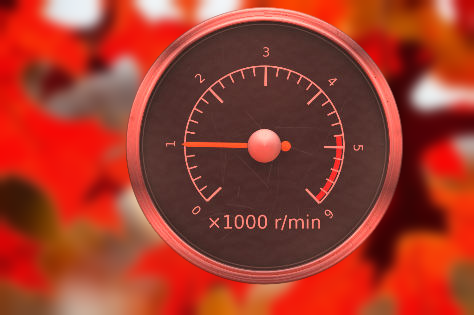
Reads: 1000 (rpm)
